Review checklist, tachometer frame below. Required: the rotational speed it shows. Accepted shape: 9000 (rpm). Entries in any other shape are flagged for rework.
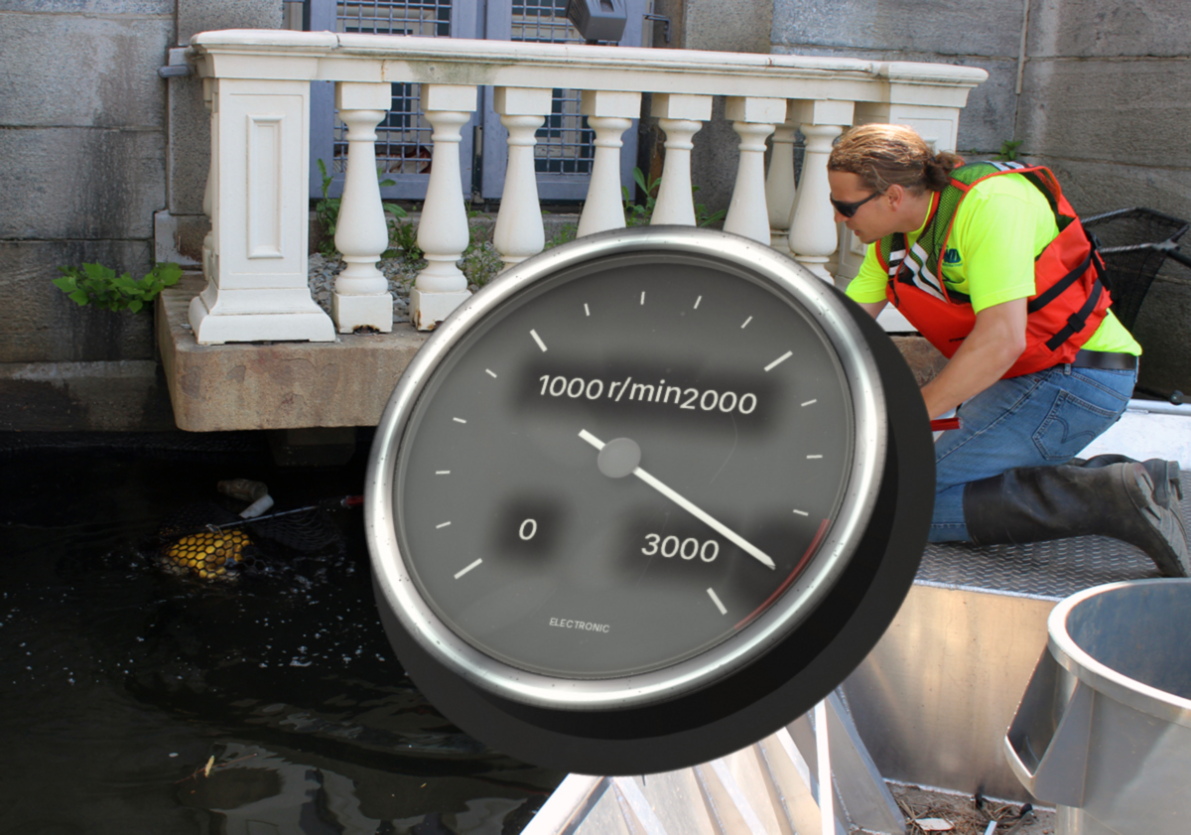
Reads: 2800 (rpm)
